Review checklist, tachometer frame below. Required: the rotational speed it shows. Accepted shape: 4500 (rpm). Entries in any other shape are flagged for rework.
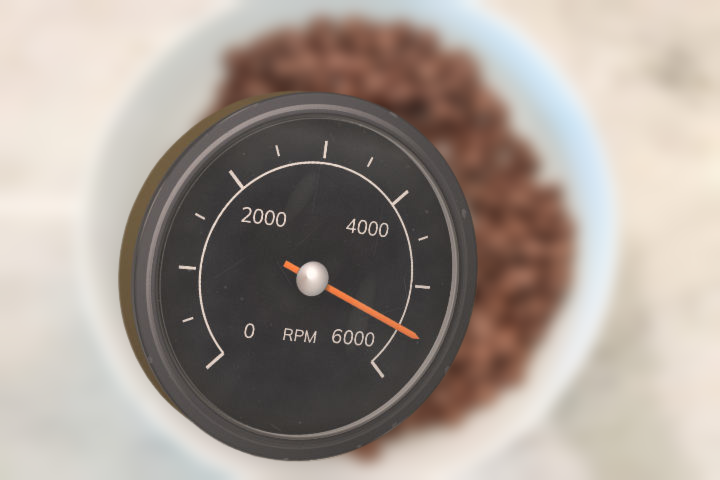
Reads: 5500 (rpm)
